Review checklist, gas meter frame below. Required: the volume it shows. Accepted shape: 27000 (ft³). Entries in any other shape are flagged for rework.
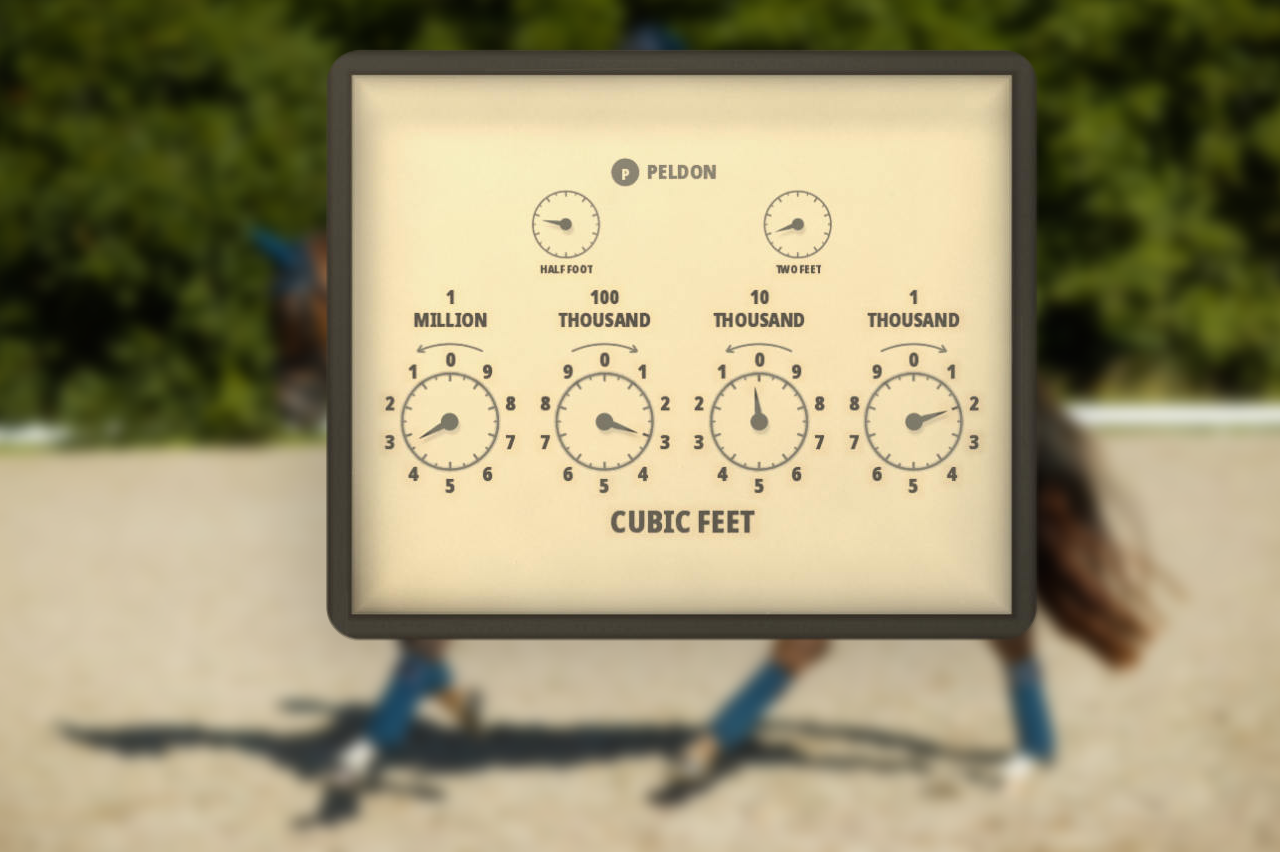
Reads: 330200 (ft³)
